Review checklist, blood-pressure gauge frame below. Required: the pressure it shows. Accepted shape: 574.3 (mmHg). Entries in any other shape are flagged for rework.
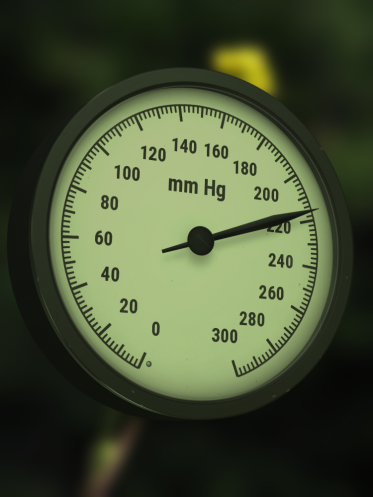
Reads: 216 (mmHg)
